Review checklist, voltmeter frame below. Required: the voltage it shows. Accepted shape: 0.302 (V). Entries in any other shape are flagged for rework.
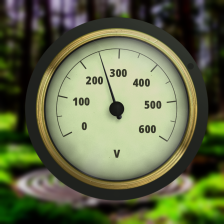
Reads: 250 (V)
